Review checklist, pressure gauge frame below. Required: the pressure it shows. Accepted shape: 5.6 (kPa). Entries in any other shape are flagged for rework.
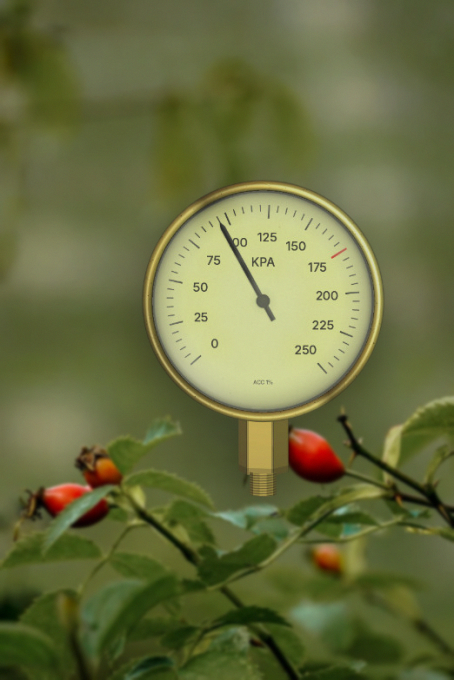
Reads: 95 (kPa)
